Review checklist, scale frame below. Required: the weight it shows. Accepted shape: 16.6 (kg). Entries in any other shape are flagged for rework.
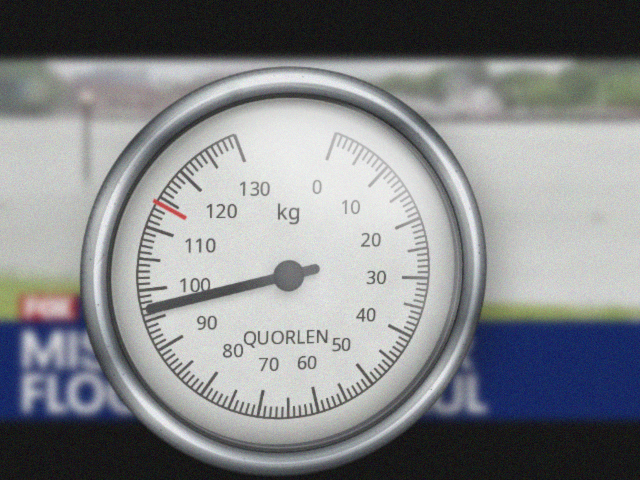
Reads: 97 (kg)
